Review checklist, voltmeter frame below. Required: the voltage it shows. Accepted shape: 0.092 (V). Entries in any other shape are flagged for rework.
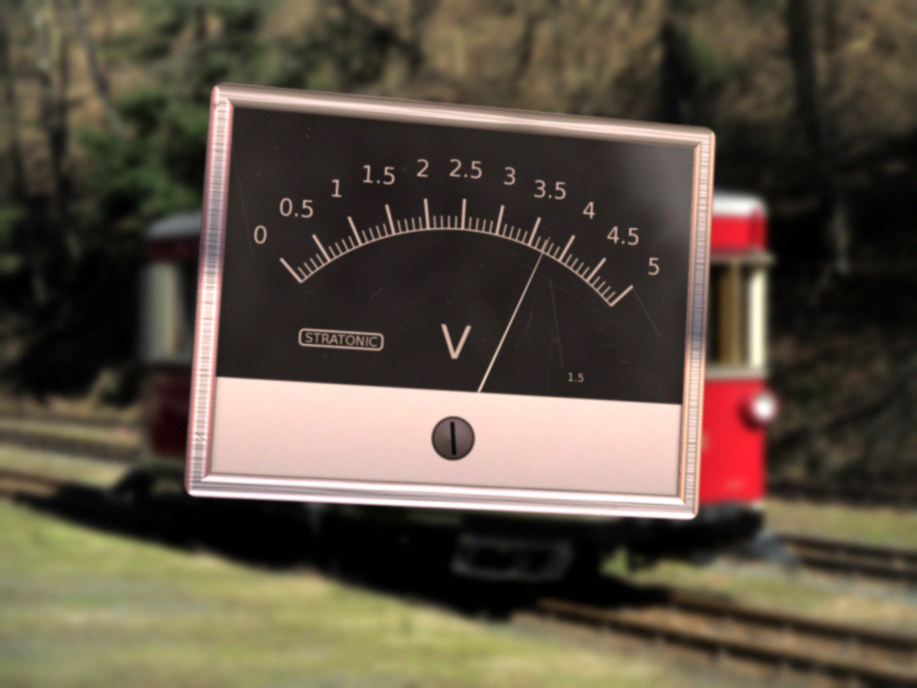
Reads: 3.7 (V)
